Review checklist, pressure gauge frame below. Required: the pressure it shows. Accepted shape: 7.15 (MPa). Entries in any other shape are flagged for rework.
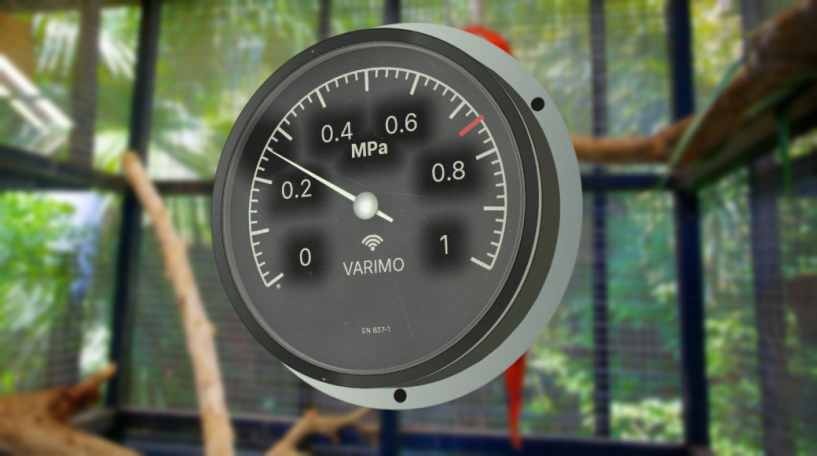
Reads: 0.26 (MPa)
